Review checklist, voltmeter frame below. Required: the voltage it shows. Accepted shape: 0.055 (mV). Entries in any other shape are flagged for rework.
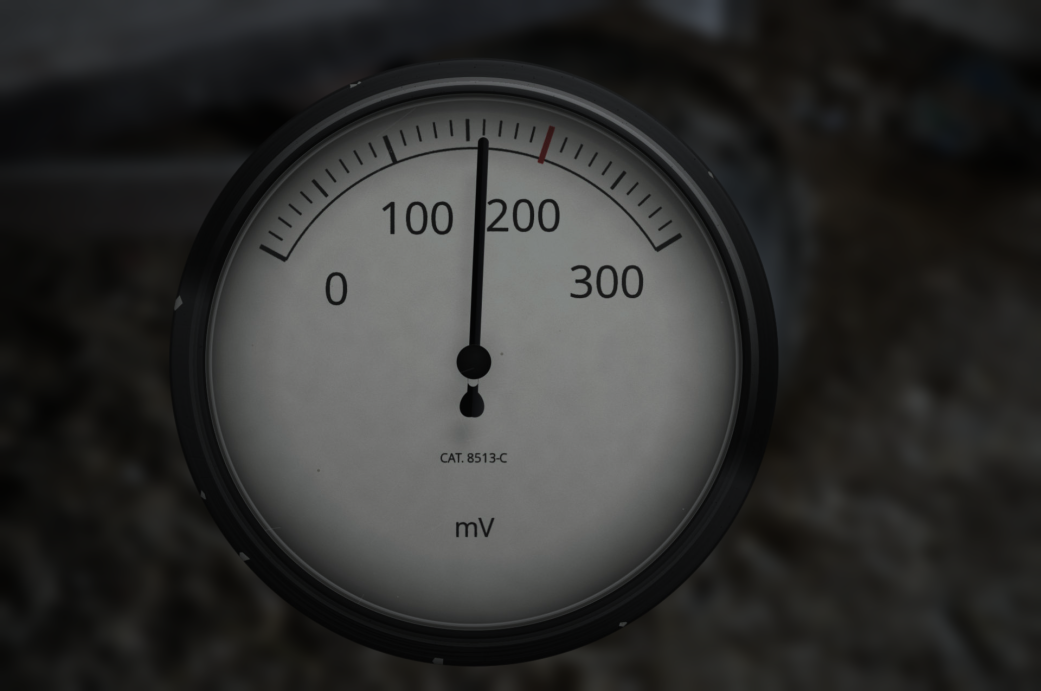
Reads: 160 (mV)
